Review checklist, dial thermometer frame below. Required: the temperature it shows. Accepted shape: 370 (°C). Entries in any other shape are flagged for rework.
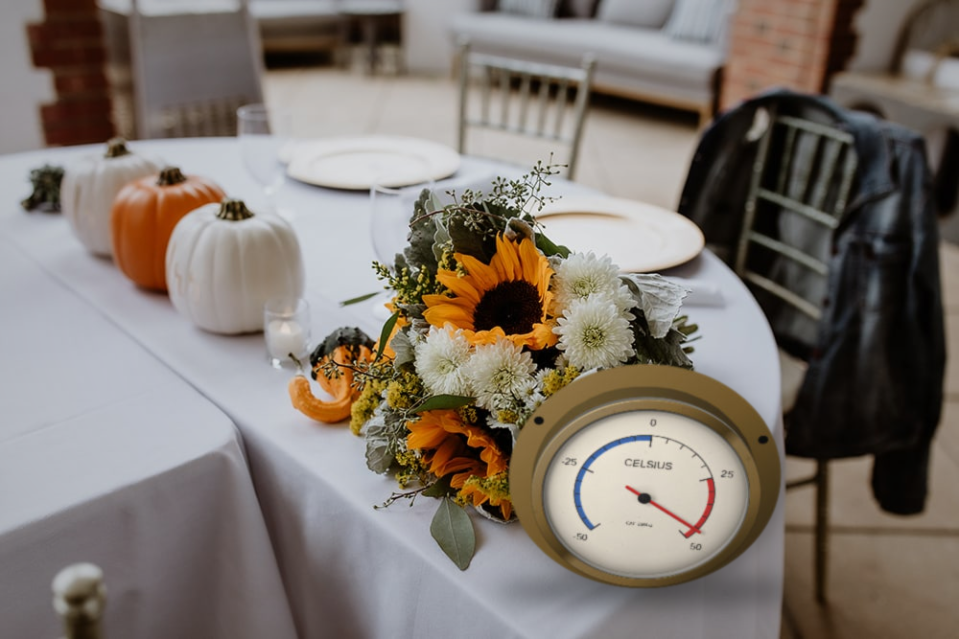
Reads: 45 (°C)
